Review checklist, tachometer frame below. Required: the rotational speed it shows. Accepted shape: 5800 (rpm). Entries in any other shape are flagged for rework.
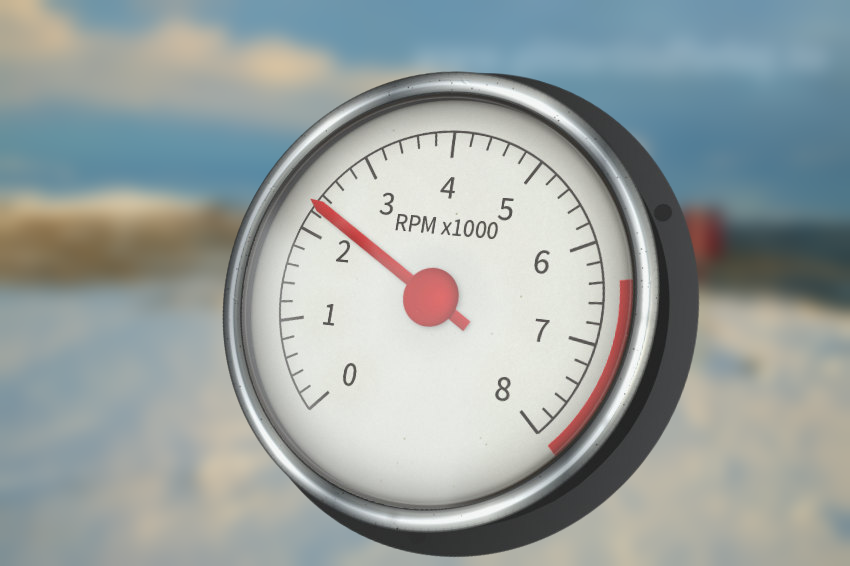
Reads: 2300 (rpm)
